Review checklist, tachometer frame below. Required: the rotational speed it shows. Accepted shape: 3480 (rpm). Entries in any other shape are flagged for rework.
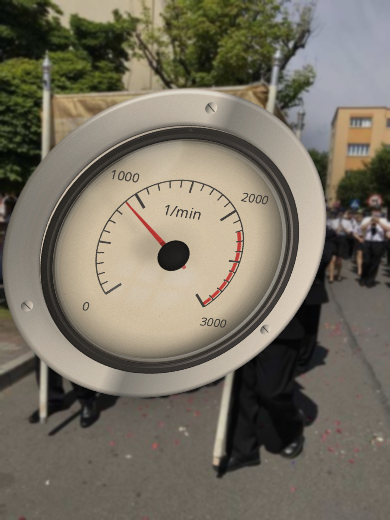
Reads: 900 (rpm)
